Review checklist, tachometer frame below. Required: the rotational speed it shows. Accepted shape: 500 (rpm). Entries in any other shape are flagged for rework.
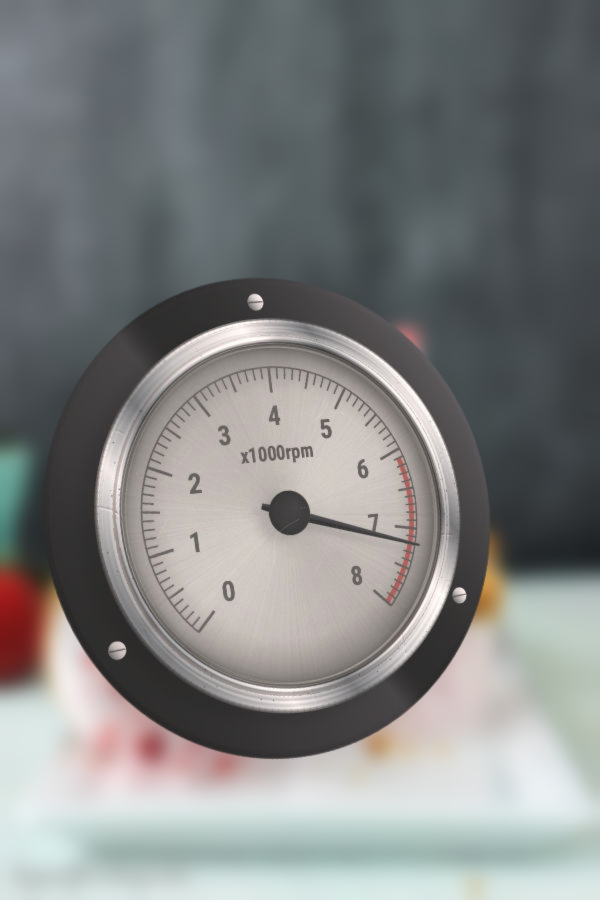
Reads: 7200 (rpm)
